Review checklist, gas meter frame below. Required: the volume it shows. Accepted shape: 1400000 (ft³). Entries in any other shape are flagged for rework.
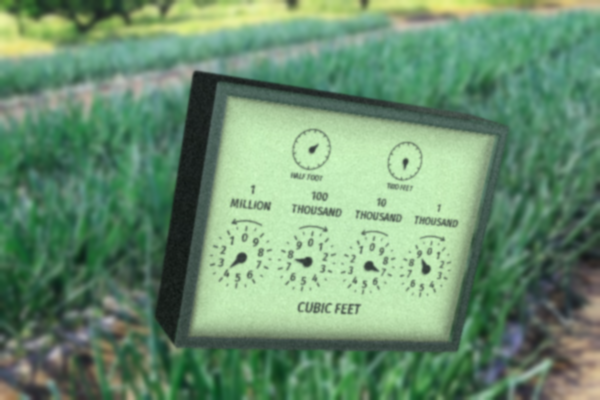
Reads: 376900 (ft³)
